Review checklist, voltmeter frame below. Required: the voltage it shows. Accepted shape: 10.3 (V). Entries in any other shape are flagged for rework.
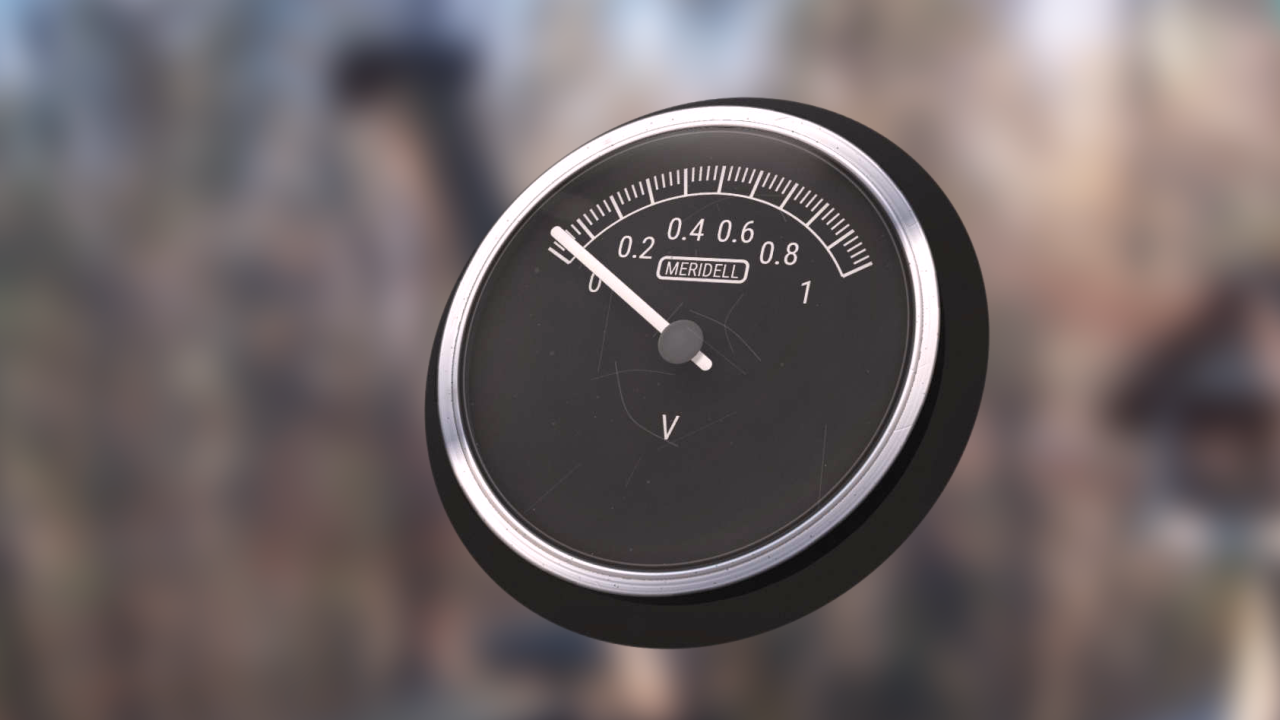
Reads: 0.04 (V)
